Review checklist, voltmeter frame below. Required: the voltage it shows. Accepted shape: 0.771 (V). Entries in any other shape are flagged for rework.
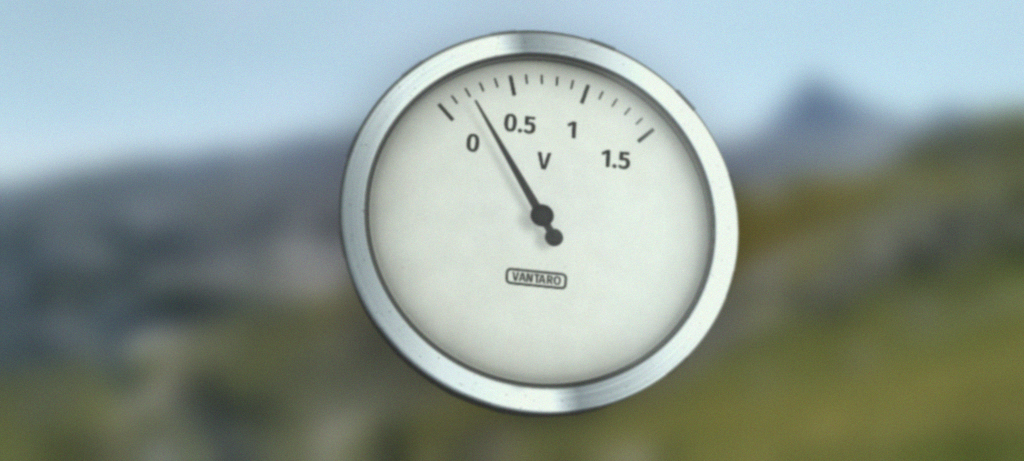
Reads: 0.2 (V)
